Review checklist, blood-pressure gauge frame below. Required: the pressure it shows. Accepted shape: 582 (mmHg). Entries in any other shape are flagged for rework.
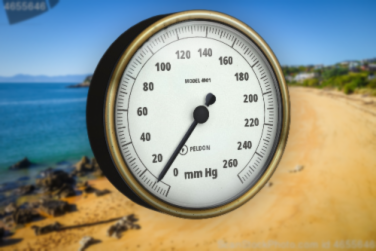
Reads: 10 (mmHg)
